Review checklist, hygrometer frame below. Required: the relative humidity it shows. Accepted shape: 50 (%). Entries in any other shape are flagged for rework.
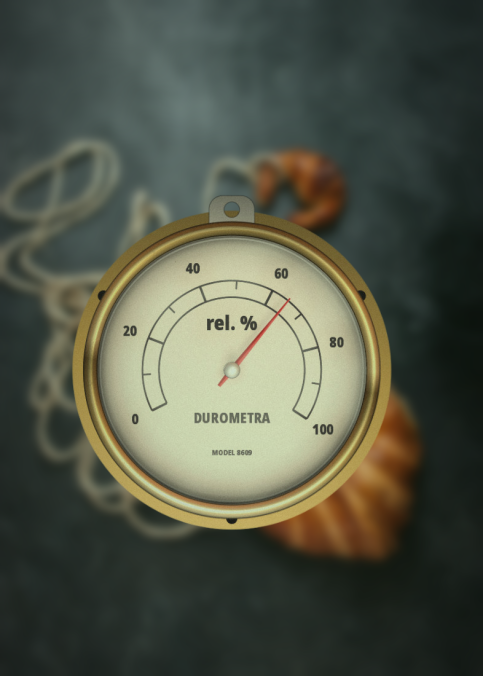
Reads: 65 (%)
